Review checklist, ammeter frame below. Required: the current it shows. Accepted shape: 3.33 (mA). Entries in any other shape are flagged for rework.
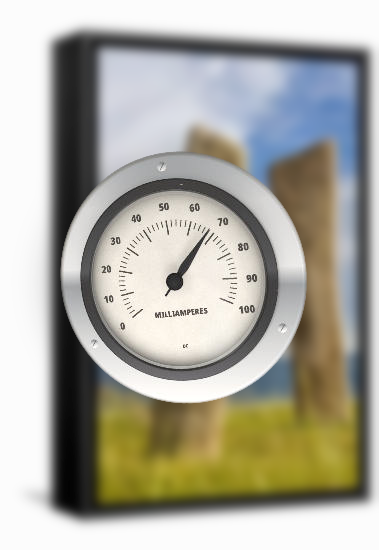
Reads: 68 (mA)
